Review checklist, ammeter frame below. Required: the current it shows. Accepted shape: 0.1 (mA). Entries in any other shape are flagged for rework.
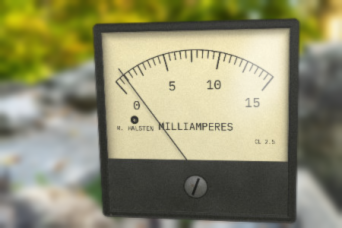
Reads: 1 (mA)
